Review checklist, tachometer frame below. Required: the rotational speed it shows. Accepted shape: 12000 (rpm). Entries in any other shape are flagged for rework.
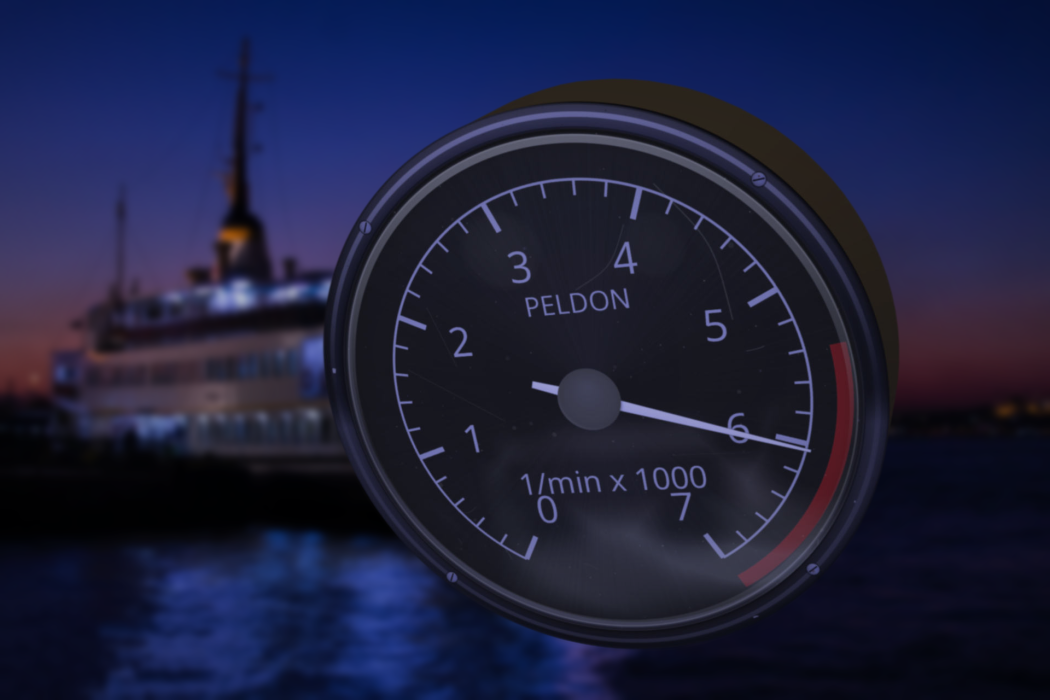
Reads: 6000 (rpm)
